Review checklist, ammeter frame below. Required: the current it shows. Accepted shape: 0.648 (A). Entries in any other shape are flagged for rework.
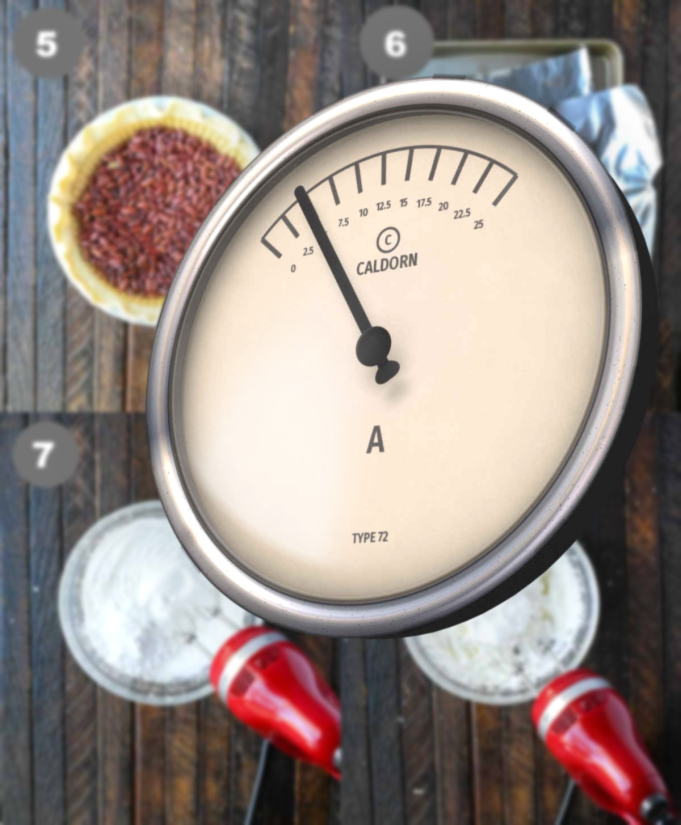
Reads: 5 (A)
